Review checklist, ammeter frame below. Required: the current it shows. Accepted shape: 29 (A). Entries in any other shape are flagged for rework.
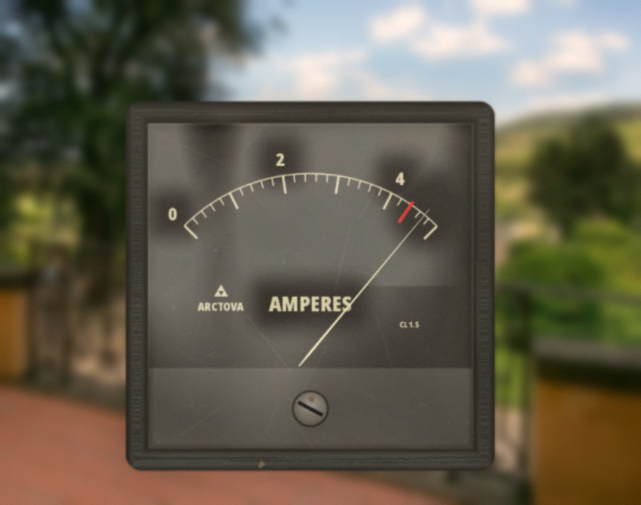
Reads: 4.7 (A)
